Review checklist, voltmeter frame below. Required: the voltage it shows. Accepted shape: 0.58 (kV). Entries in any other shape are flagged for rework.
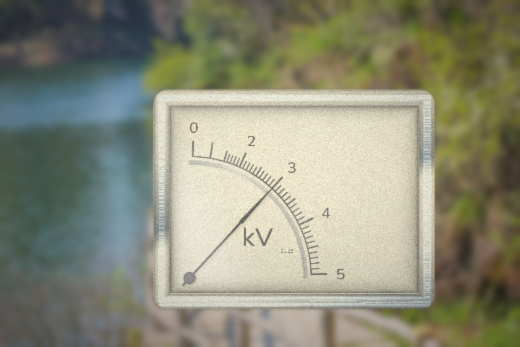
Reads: 3 (kV)
